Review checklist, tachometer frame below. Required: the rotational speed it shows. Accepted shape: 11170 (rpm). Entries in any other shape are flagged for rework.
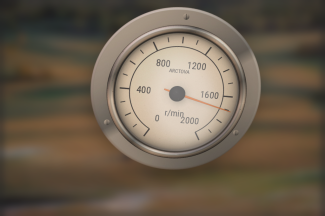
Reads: 1700 (rpm)
